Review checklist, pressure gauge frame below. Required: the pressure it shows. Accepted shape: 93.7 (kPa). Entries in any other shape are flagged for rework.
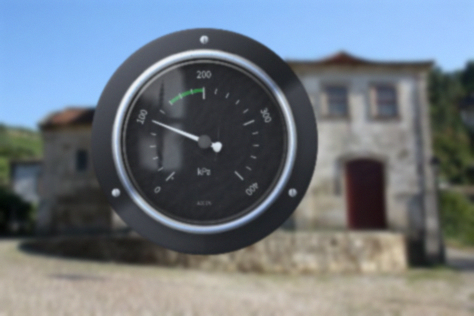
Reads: 100 (kPa)
